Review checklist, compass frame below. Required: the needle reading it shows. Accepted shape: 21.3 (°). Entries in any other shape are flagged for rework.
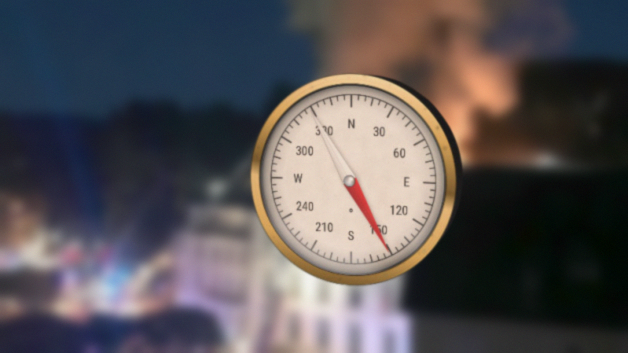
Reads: 150 (°)
